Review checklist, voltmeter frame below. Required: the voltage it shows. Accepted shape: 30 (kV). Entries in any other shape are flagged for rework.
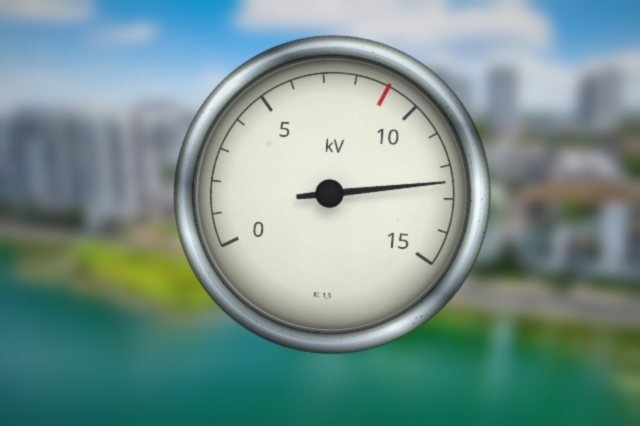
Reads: 12.5 (kV)
